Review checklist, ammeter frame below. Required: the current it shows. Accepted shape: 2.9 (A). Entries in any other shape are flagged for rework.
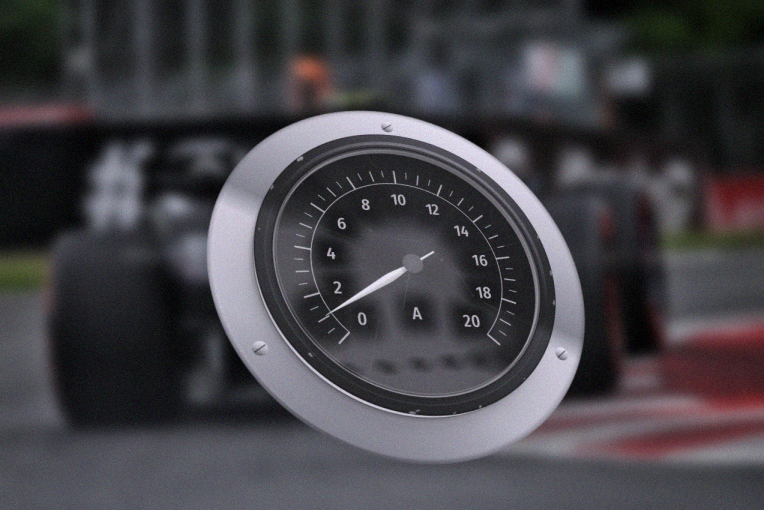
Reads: 1 (A)
